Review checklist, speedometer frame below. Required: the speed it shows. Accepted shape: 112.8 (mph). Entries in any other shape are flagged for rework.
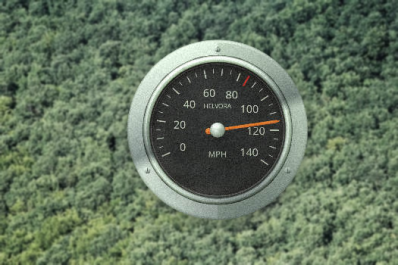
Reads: 115 (mph)
